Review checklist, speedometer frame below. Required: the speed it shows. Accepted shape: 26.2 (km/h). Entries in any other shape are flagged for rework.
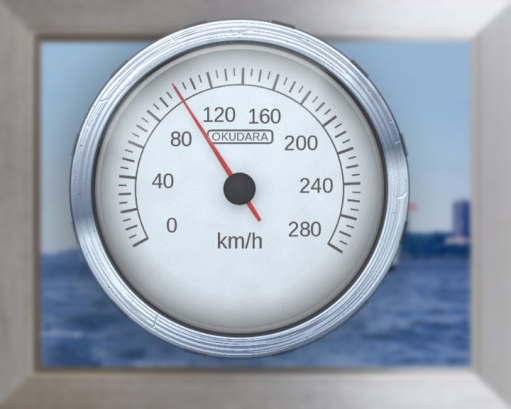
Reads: 100 (km/h)
